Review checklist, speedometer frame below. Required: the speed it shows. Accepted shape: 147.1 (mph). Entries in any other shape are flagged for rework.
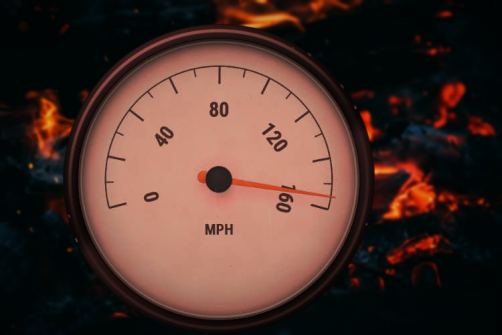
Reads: 155 (mph)
